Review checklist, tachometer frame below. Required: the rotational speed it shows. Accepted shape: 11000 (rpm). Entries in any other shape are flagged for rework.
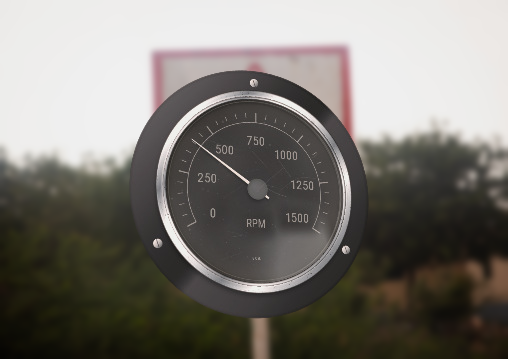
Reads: 400 (rpm)
